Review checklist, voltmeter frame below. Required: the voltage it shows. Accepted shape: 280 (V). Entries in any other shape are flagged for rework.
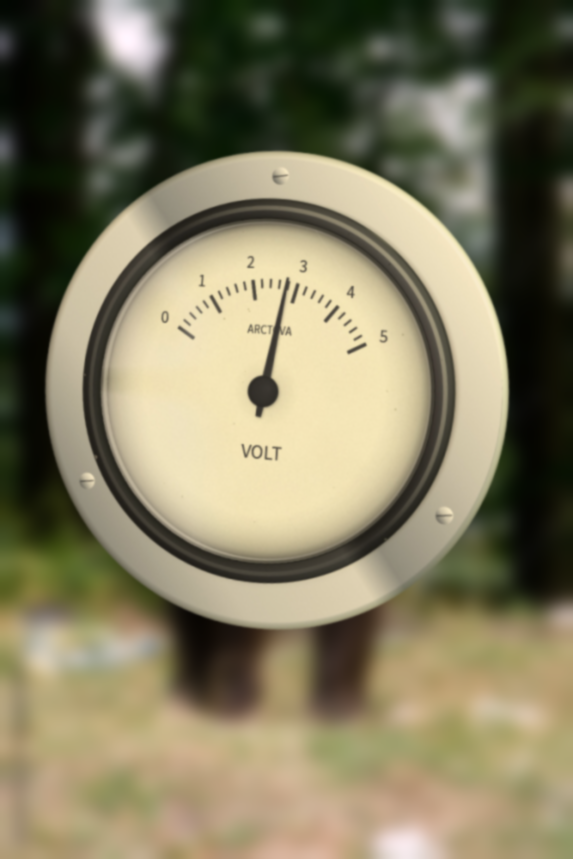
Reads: 2.8 (V)
